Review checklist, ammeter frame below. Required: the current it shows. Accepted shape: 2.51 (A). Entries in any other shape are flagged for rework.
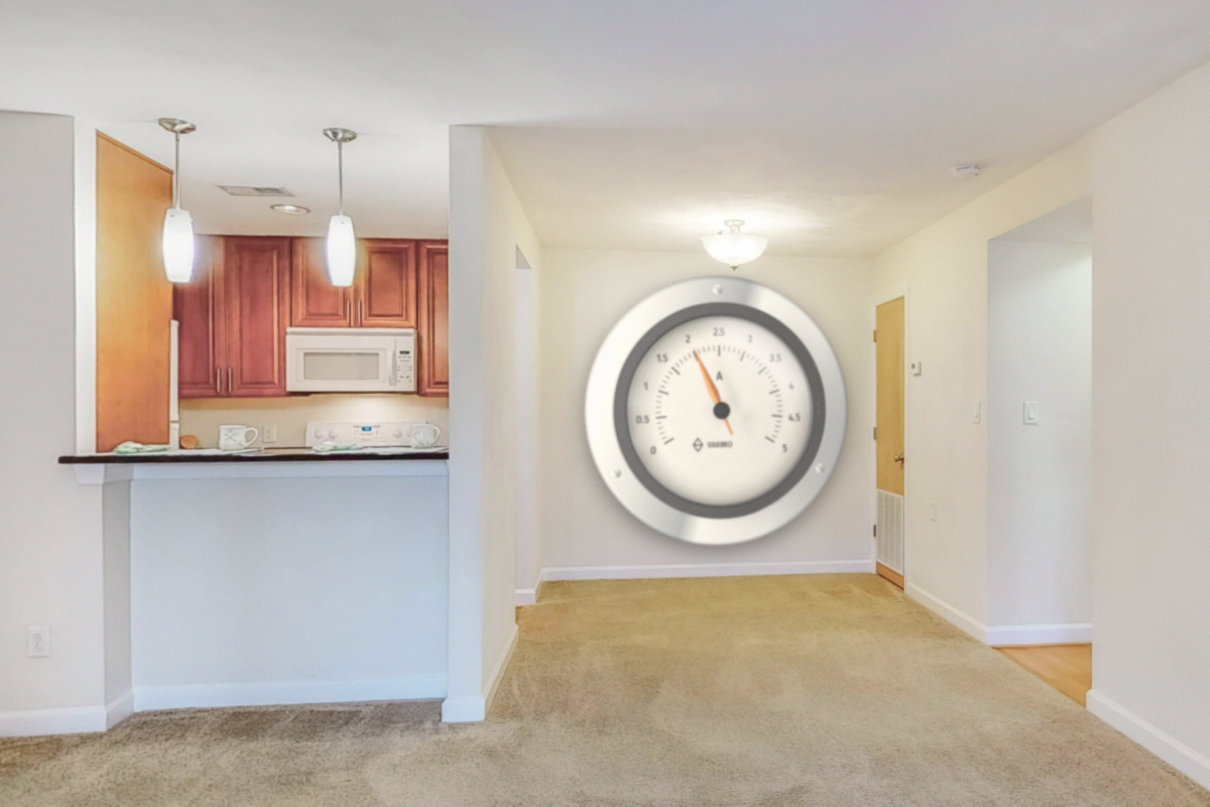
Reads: 2 (A)
